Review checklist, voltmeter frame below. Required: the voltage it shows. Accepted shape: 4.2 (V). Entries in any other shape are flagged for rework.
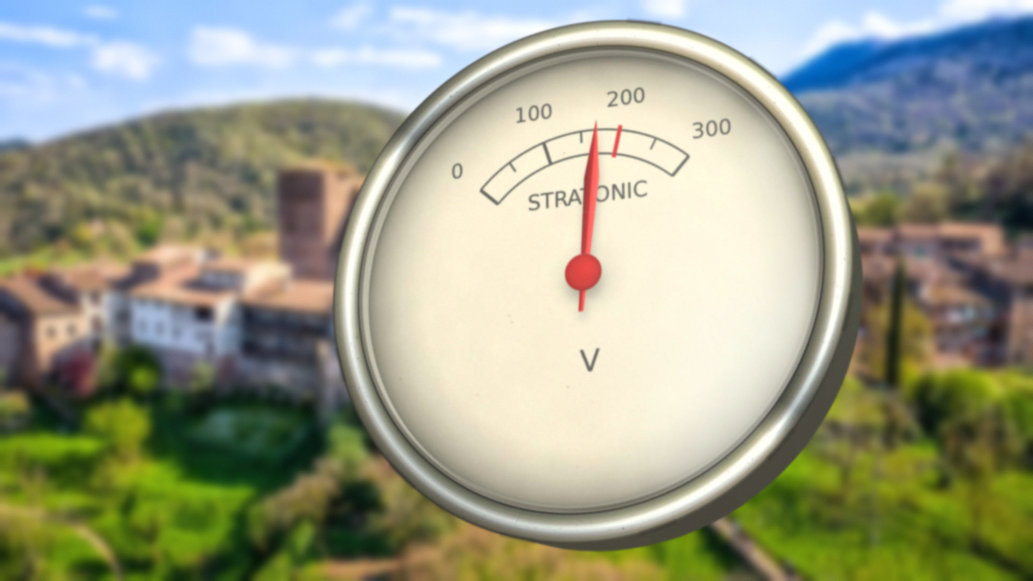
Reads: 175 (V)
